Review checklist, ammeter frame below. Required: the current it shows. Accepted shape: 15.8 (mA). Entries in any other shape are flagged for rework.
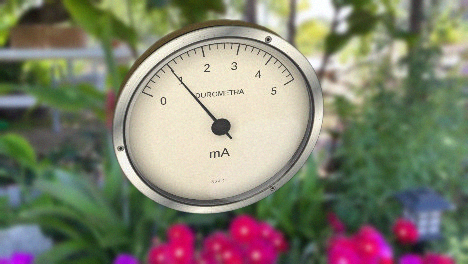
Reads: 1 (mA)
